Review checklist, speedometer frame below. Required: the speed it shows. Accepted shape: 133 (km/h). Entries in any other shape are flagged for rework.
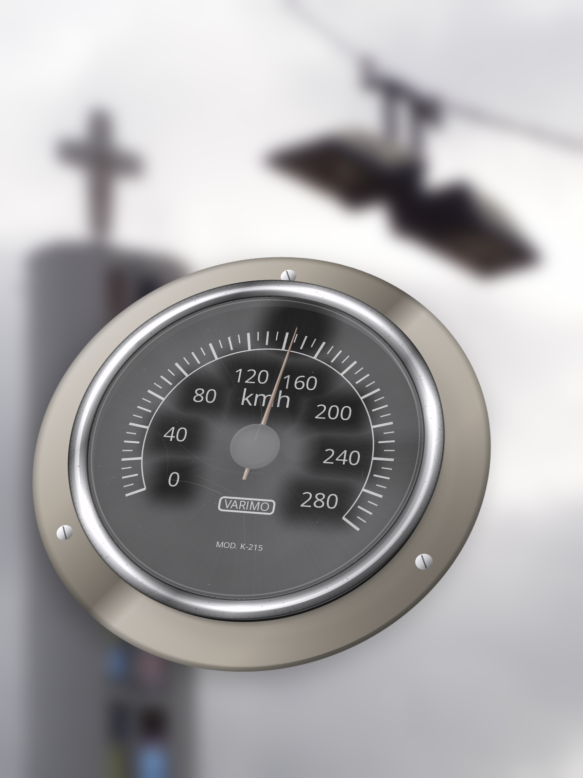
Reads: 145 (km/h)
